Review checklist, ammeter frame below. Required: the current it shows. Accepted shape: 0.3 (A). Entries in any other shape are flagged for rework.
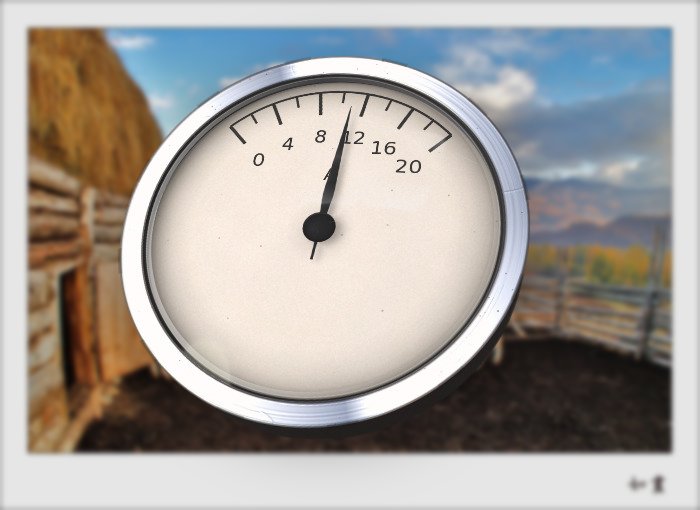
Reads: 11 (A)
